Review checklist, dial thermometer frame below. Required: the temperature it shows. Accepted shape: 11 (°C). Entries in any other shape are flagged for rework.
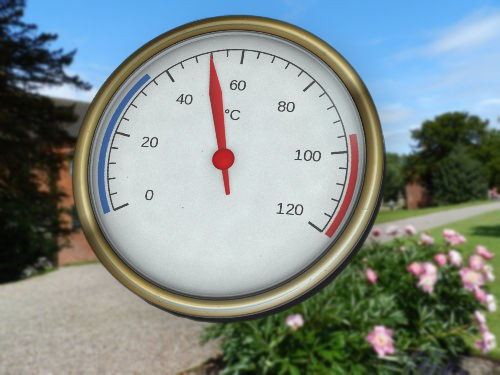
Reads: 52 (°C)
